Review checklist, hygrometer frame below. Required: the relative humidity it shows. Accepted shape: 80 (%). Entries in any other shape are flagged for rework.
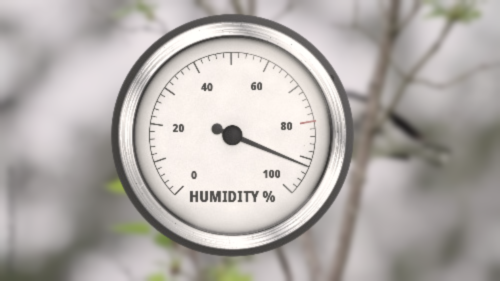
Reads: 92 (%)
